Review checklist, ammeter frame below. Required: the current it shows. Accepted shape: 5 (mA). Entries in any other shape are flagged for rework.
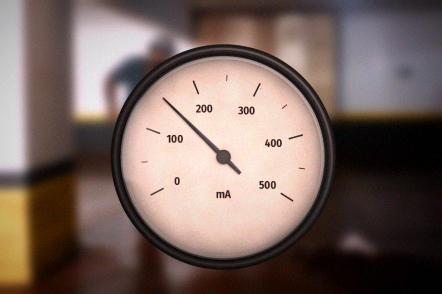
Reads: 150 (mA)
